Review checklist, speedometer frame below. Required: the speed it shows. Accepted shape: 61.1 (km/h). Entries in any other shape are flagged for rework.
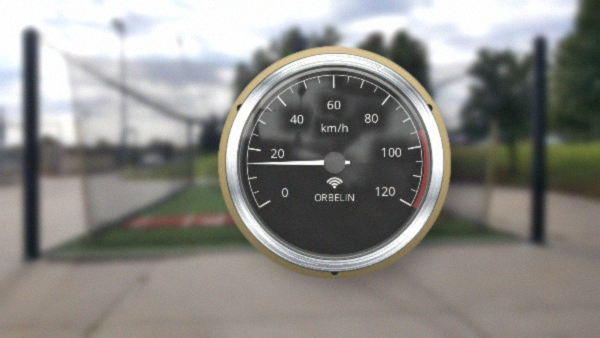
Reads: 15 (km/h)
